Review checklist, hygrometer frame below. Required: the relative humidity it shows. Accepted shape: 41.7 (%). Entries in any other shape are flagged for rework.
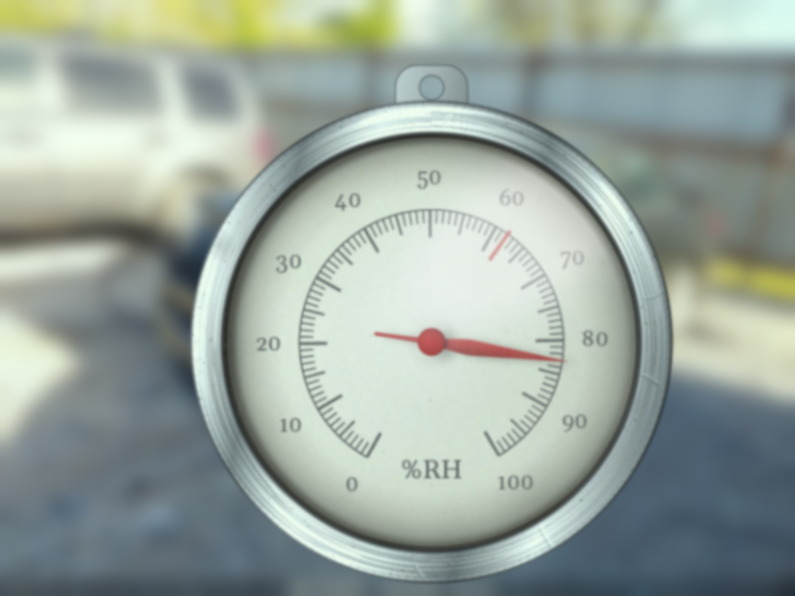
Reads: 83 (%)
